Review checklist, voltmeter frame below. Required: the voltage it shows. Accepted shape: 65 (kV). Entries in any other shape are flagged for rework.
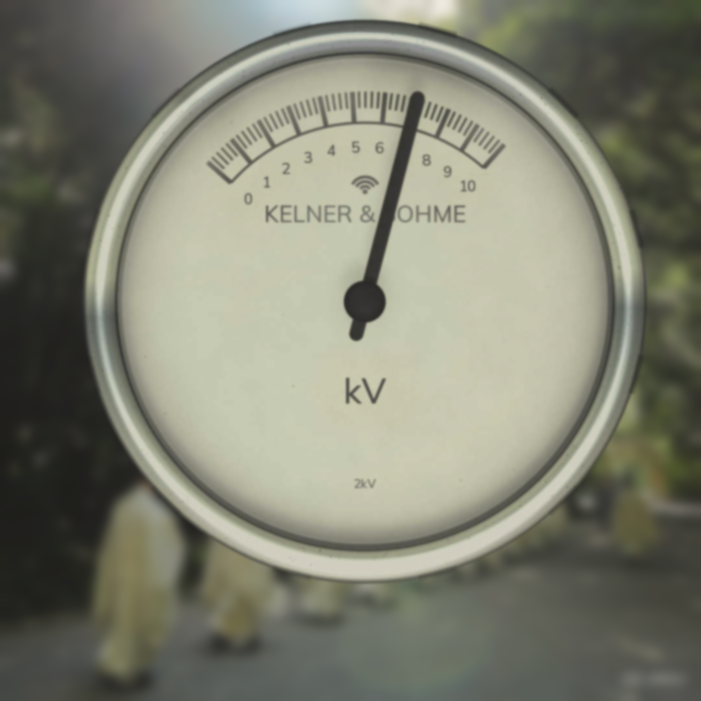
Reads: 7 (kV)
